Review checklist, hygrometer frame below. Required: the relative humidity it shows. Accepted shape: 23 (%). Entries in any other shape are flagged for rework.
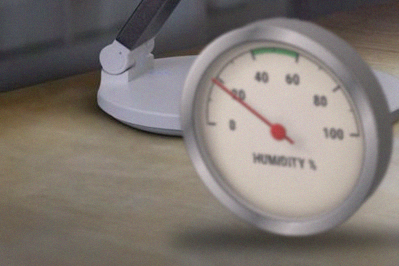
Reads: 20 (%)
